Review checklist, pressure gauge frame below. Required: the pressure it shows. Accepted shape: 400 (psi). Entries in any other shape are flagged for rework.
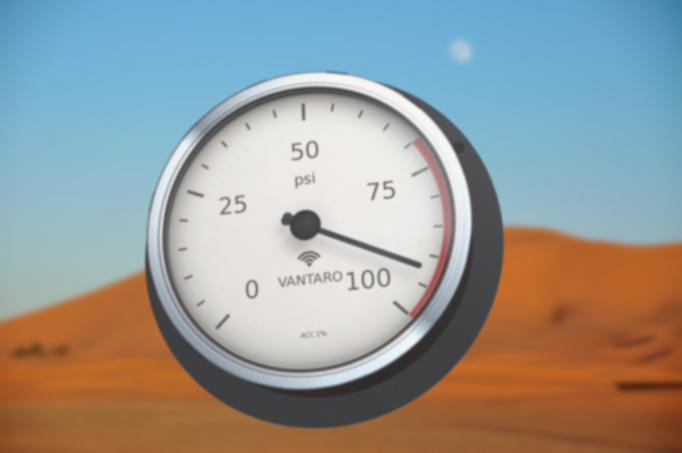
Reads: 92.5 (psi)
